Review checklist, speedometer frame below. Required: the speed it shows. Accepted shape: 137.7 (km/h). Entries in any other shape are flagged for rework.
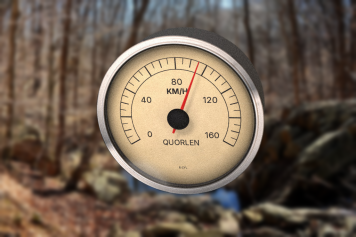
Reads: 95 (km/h)
